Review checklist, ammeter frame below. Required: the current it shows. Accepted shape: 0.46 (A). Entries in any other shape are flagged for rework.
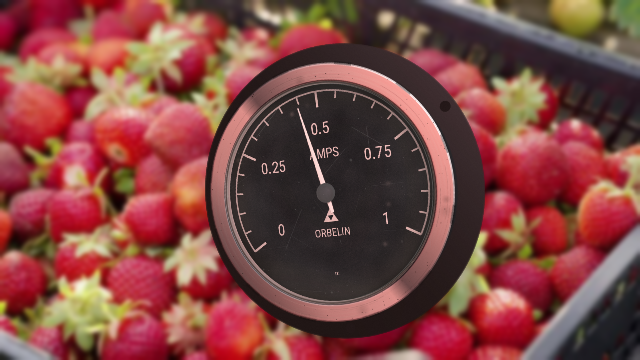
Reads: 0.45 (A)
